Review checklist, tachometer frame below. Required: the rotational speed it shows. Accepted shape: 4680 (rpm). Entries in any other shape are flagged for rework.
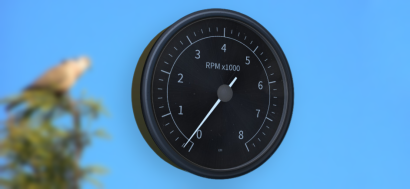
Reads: 200 (rpm)
